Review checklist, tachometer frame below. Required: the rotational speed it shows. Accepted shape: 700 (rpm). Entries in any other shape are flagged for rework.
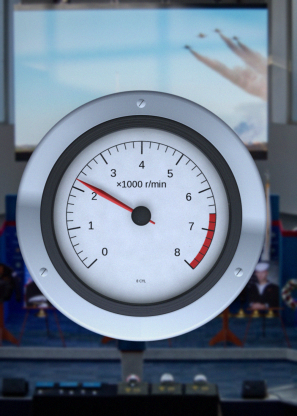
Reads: 2200 (rpm)
